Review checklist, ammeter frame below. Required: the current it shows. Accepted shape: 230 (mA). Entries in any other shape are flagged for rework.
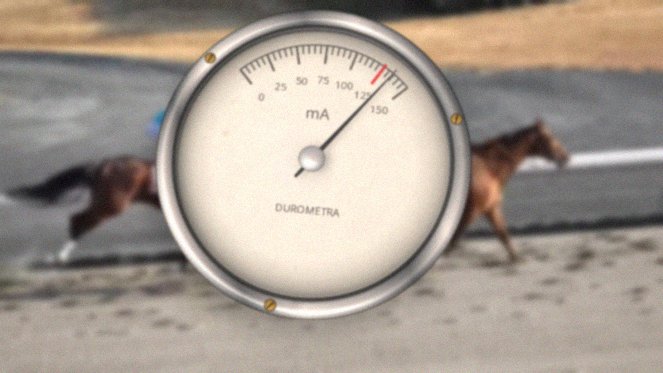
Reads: 135 (mA)
